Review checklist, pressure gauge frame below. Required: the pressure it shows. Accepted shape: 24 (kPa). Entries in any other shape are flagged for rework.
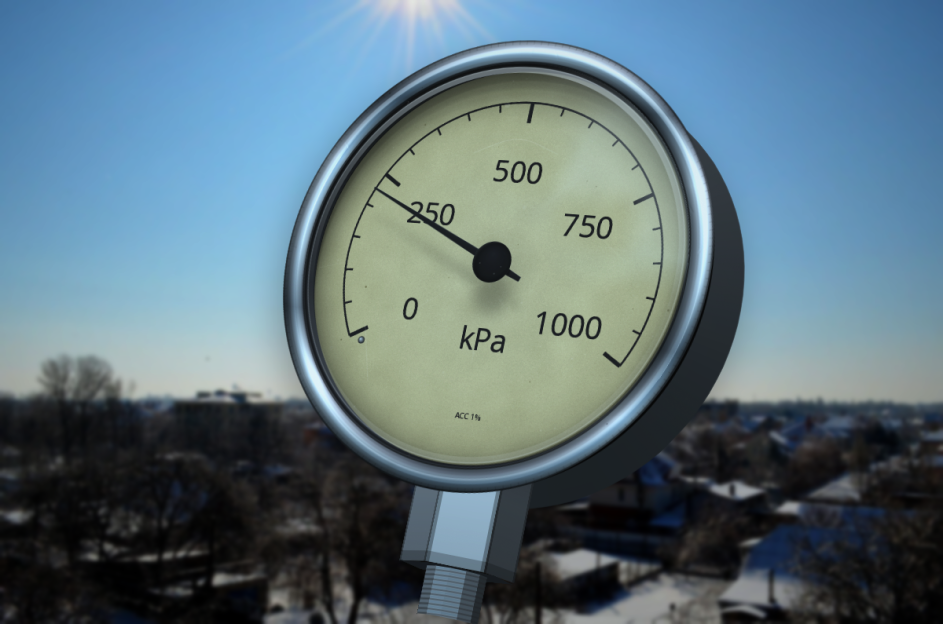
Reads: 225 (kPa)
